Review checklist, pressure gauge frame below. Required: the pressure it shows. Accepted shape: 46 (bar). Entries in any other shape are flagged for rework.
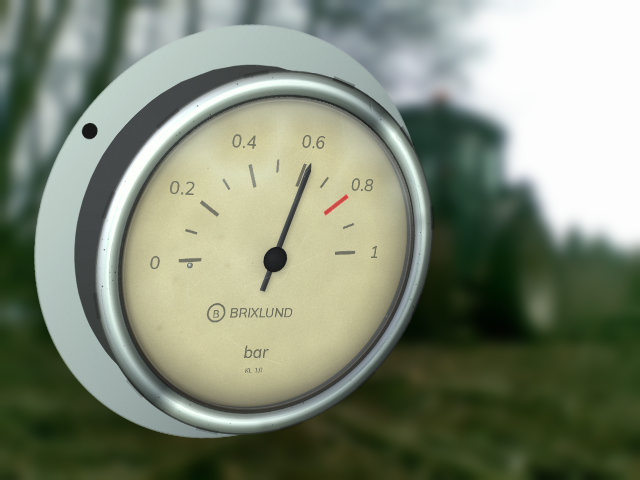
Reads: 0.6 (bar)
